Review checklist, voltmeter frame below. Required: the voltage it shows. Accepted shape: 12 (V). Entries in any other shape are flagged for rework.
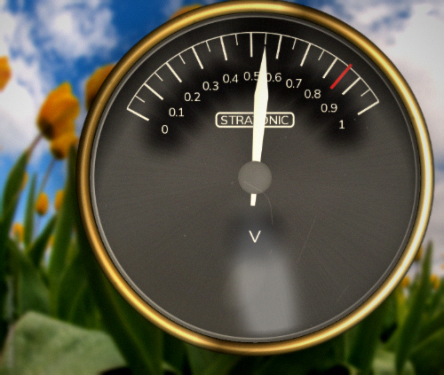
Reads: 0.55 (V)
